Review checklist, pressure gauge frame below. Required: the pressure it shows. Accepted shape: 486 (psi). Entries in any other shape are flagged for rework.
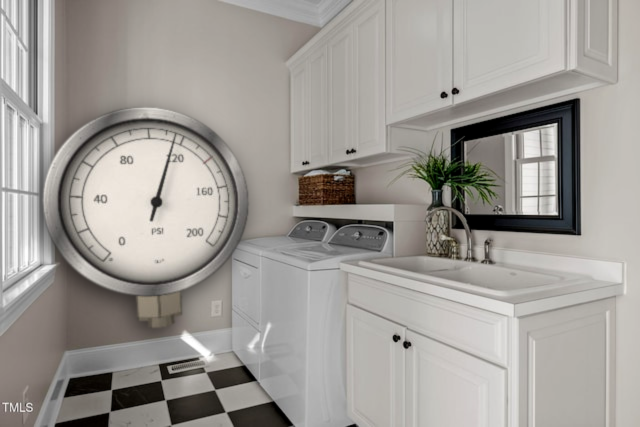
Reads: 115 (psi)
